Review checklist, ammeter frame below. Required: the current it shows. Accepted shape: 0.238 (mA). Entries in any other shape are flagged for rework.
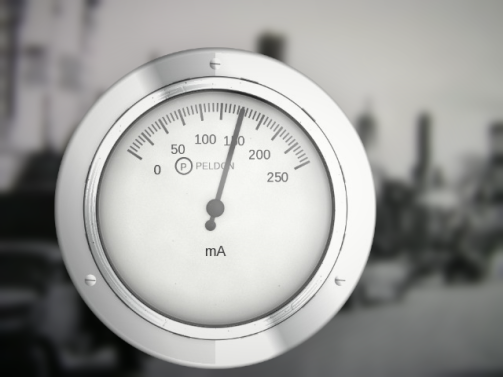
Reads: 150 (mA)
